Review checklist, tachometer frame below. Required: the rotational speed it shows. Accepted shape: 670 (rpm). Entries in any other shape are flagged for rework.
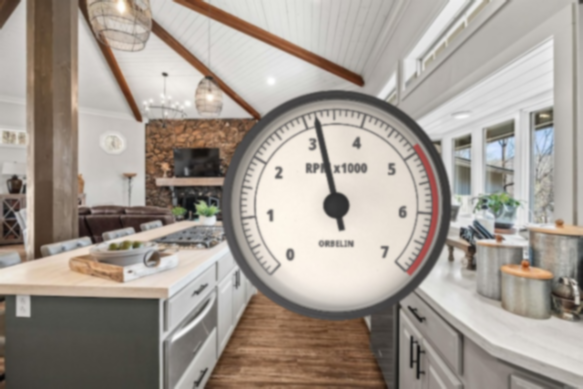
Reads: 3200 (rpm)
